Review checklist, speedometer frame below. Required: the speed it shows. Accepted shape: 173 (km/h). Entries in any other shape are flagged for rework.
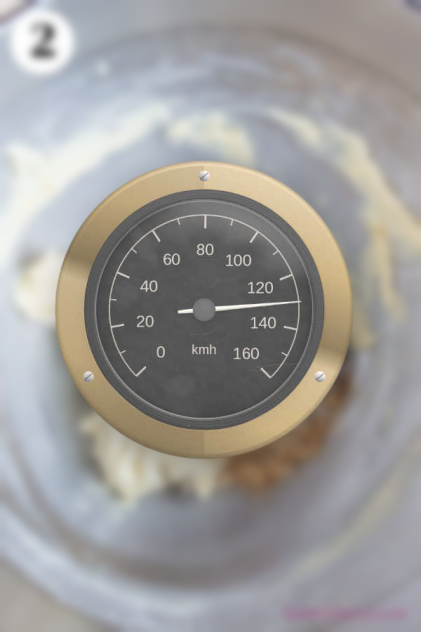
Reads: 130 (km/h)
